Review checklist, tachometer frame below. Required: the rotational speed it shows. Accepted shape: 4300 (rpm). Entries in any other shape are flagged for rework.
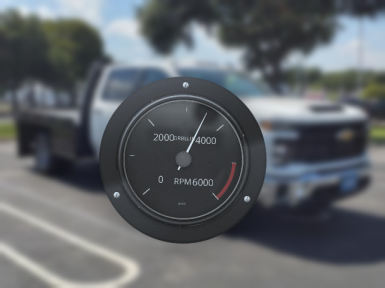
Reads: 3500 (rpm)
